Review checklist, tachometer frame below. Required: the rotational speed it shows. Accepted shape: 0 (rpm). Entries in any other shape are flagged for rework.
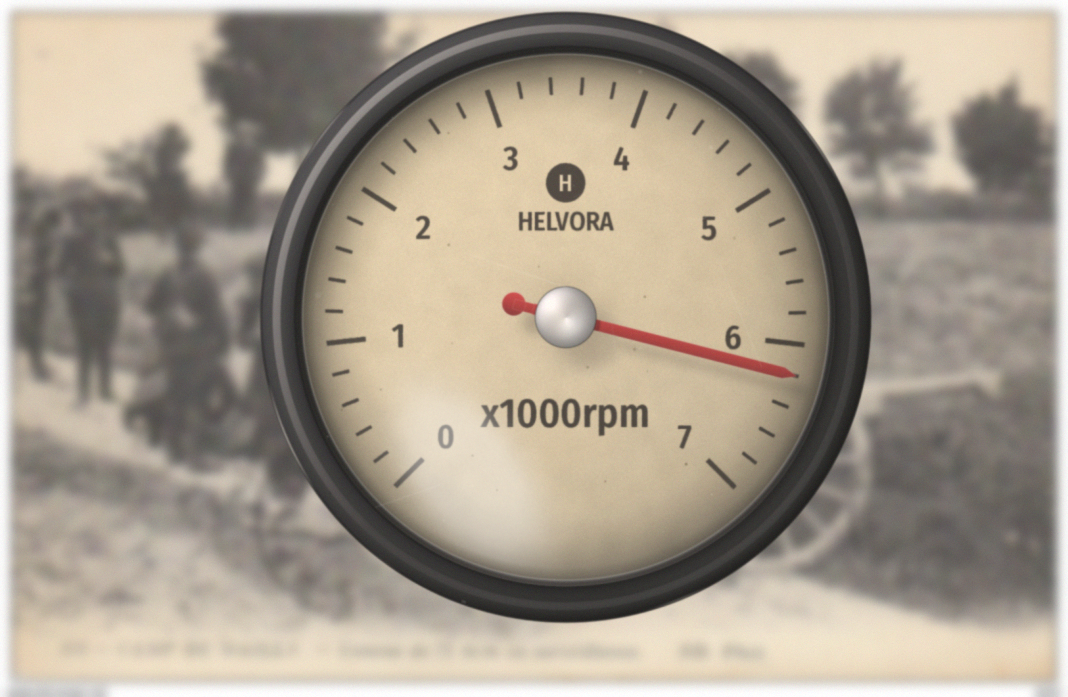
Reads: 6200 (rpm)
